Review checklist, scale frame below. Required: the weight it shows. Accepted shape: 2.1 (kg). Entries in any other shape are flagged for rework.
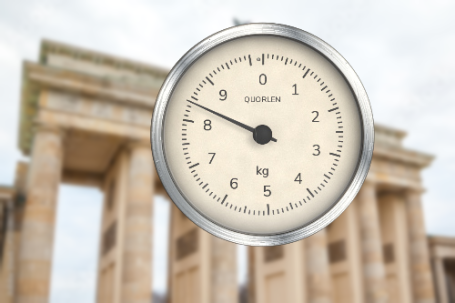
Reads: 8.4 (kg)
